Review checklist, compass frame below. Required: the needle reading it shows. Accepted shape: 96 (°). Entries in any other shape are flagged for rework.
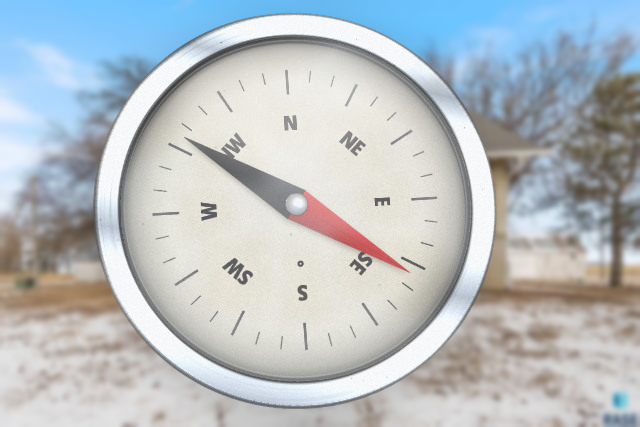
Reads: 125 (°)
